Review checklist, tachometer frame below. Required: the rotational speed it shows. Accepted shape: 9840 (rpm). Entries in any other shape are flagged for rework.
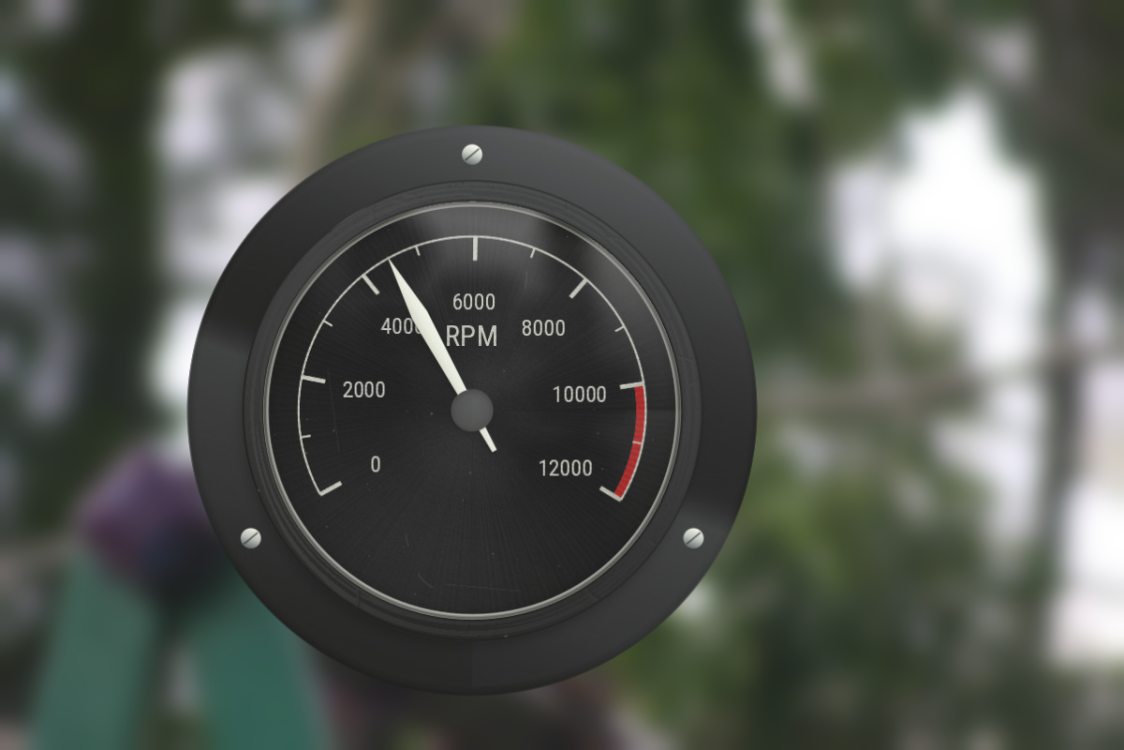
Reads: 4500 (rpm)
